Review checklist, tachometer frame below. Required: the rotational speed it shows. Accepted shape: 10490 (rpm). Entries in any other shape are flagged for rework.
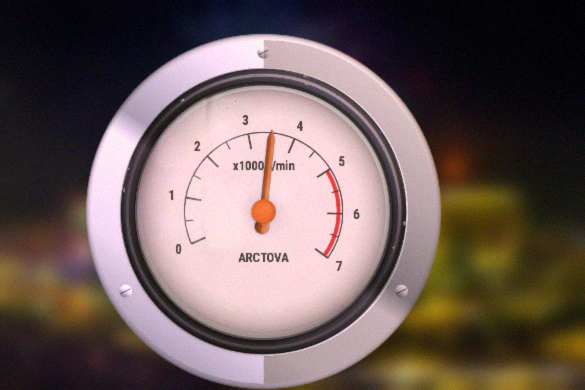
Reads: 3500 (rpm)
